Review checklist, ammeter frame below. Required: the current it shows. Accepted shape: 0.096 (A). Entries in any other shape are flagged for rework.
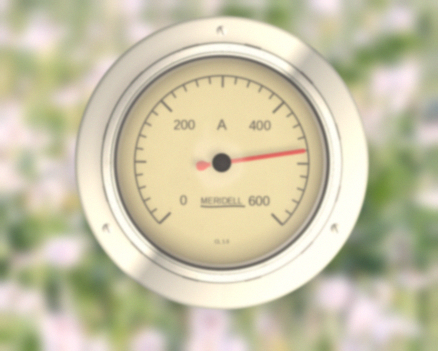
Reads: 480 (A)
